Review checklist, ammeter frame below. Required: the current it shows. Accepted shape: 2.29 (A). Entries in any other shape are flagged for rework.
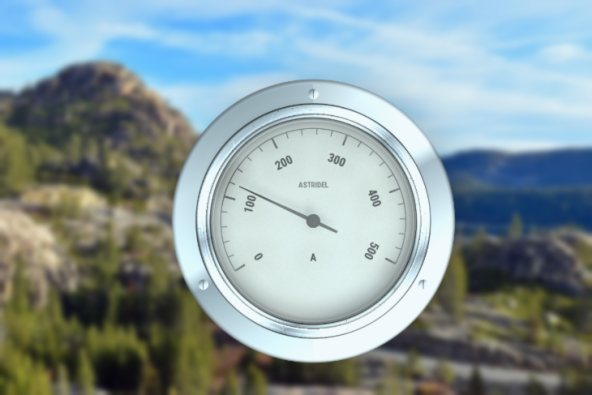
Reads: 120 (A)
